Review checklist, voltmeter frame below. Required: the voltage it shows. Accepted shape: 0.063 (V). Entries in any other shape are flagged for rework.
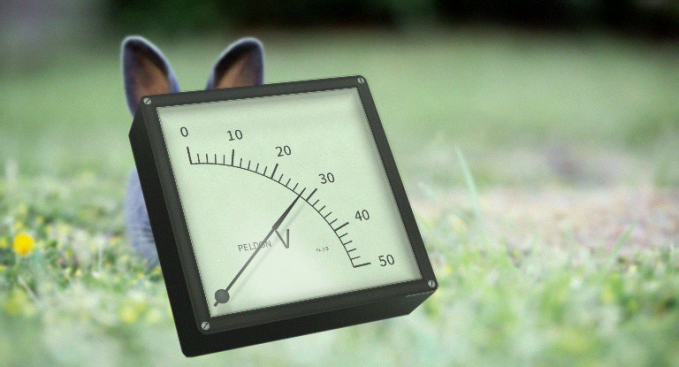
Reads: 28 (V)
